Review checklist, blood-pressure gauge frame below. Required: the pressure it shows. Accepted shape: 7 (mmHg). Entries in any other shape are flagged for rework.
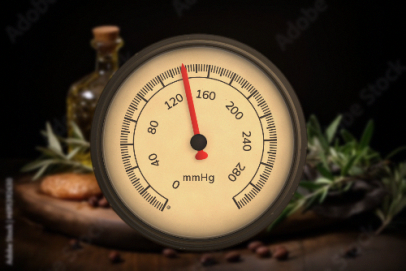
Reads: 140 (mmHg)
